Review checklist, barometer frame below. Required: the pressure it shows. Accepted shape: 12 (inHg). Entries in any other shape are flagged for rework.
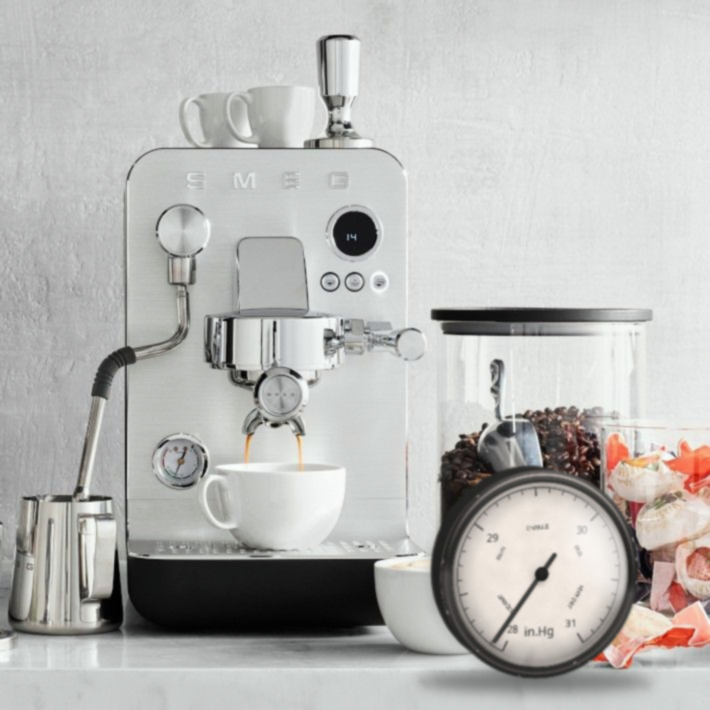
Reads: 28.1 (inHg)
